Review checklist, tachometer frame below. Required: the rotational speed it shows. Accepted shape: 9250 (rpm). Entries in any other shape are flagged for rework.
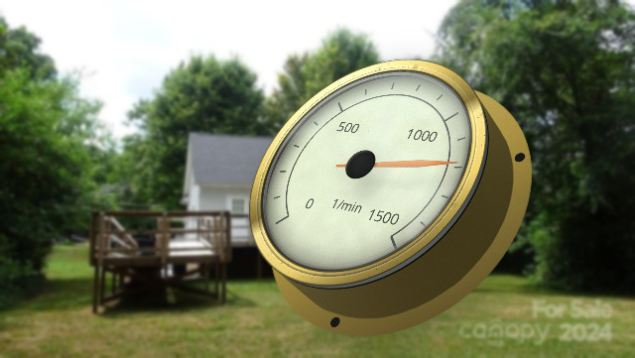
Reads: 1200 (rpm)
